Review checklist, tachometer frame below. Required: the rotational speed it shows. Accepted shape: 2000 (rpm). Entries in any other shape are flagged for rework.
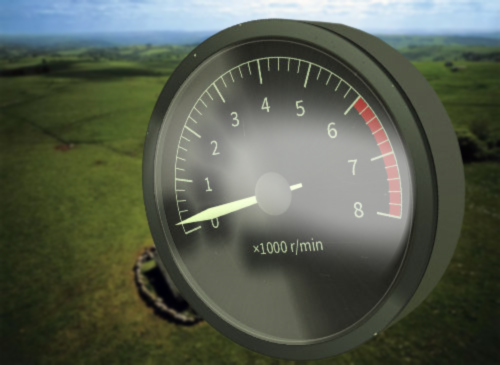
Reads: 200 (rpm)
